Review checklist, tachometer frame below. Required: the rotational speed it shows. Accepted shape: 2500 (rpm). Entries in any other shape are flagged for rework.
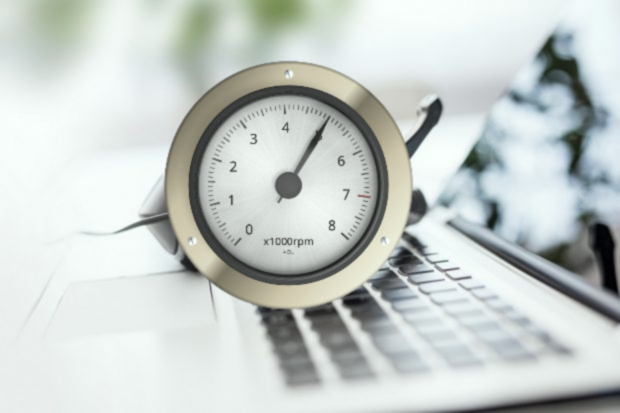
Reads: 5000 (rpm)
